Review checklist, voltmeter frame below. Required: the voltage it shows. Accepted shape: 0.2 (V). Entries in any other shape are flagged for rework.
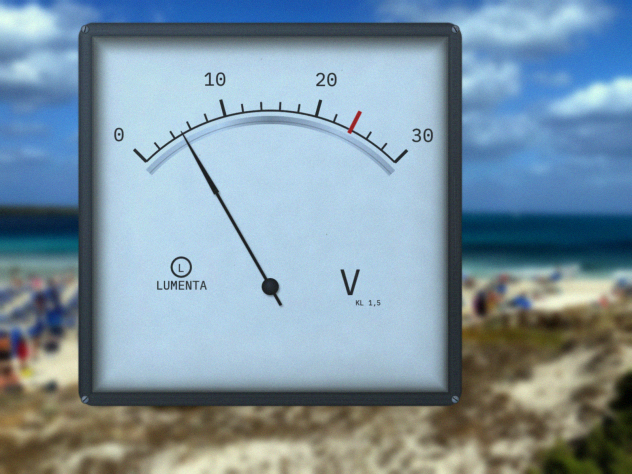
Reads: 5 (V)
